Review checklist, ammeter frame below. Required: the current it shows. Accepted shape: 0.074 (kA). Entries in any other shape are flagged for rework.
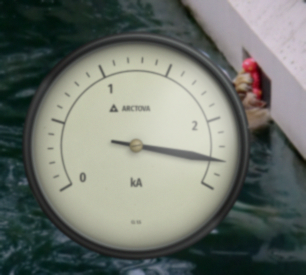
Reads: 2.3 (kA)
